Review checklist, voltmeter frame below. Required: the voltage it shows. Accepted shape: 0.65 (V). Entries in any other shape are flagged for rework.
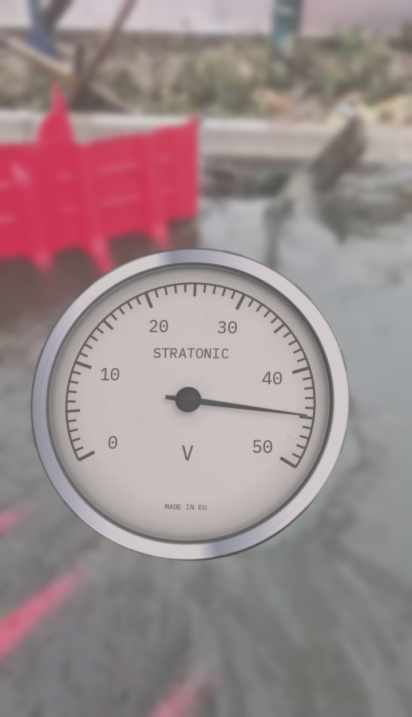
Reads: 45 (V)
